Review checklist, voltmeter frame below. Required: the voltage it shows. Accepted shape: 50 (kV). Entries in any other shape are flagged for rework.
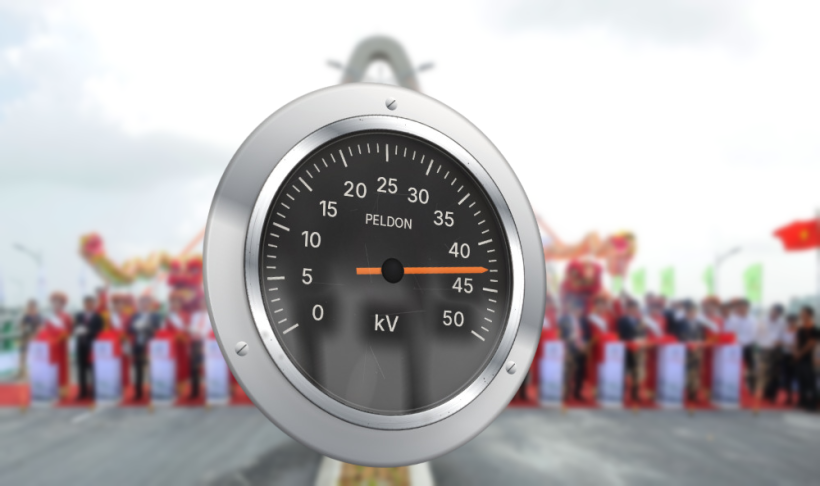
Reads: 43 (kV)
